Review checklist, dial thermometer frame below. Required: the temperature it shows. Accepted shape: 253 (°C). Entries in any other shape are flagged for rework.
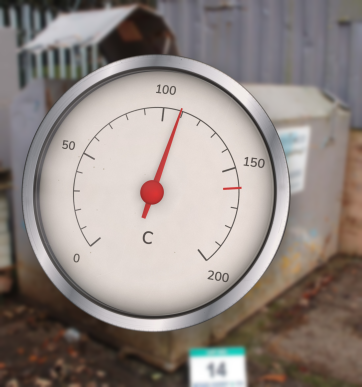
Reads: 110 (°C)
